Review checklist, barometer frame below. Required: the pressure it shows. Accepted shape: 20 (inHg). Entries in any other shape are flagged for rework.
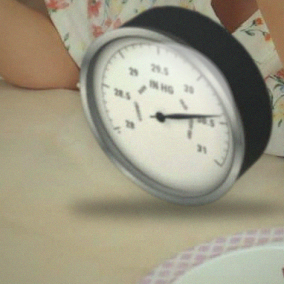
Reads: 30.4 (inHg)
